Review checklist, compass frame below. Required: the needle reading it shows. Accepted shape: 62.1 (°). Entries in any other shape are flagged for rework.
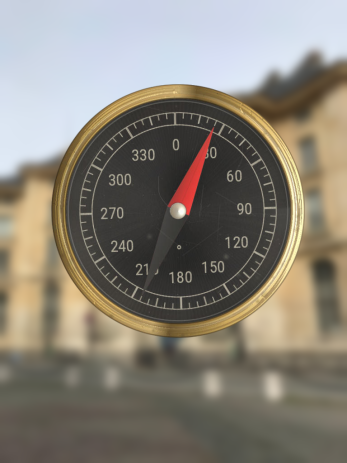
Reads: 25 (°)
